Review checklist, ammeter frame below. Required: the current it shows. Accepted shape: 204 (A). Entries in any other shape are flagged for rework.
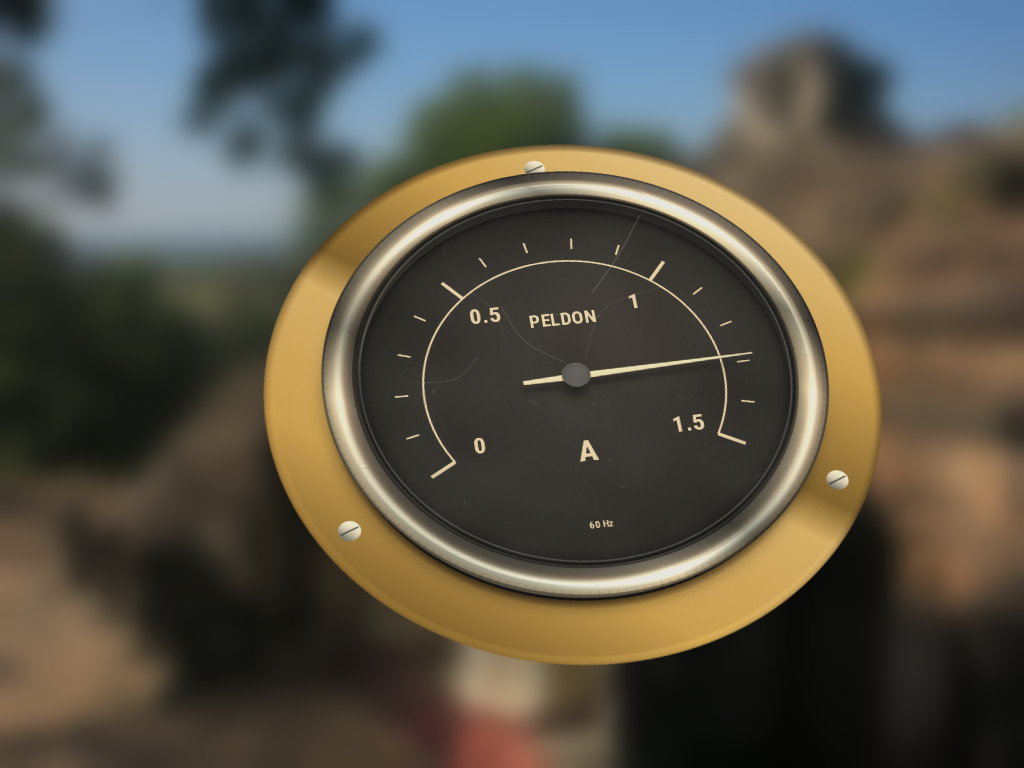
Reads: 1.3 (A)
